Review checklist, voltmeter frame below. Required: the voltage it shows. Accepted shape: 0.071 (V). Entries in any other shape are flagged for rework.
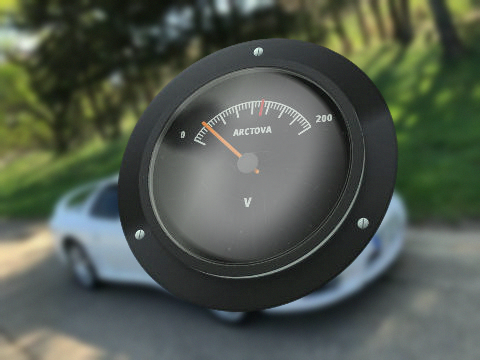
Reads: 25 (V)
